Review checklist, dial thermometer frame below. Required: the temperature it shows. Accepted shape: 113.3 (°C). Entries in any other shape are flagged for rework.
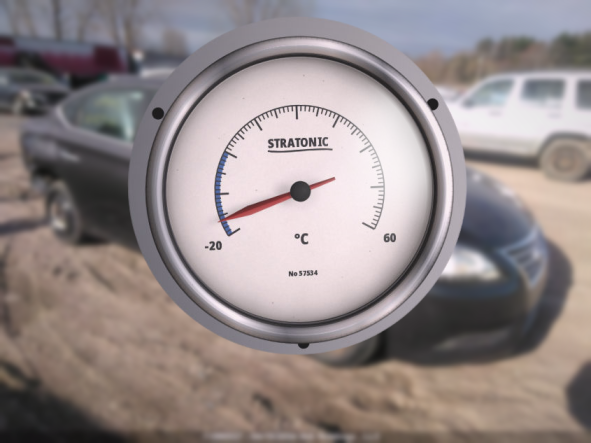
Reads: -16 (°C)
